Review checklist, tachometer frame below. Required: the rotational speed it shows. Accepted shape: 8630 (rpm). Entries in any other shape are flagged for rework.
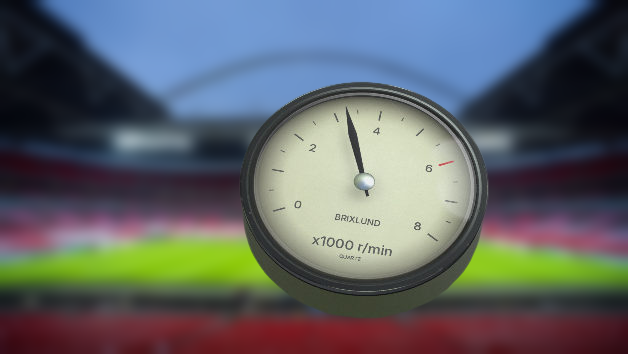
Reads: 3250 (rpm)
